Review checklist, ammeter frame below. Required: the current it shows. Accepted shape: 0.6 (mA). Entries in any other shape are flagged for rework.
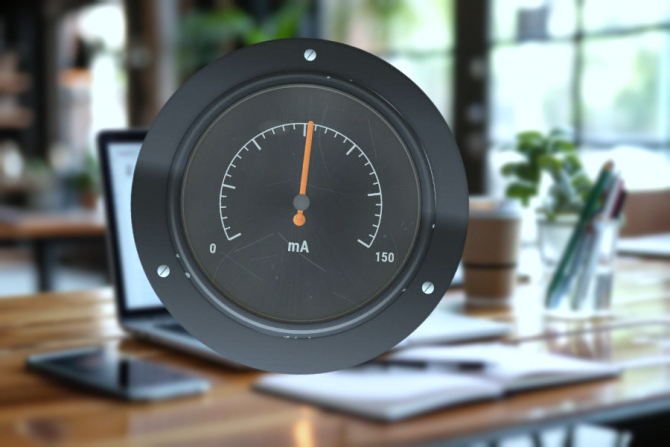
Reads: 77.5 (mA)
